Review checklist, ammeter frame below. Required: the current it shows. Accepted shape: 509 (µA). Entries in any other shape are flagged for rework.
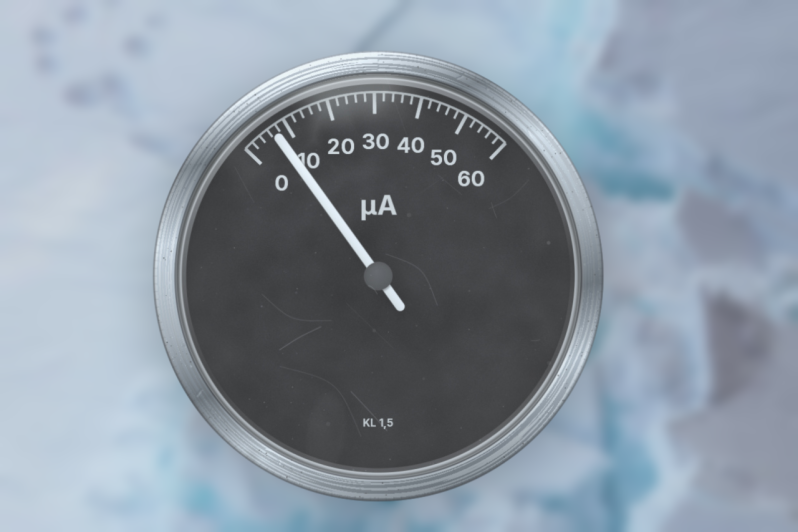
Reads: 7 (µA)
